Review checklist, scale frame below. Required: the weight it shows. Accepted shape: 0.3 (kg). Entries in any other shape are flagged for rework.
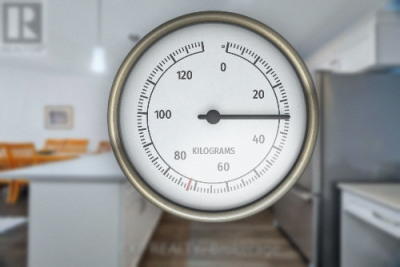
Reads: 30 (kg)
